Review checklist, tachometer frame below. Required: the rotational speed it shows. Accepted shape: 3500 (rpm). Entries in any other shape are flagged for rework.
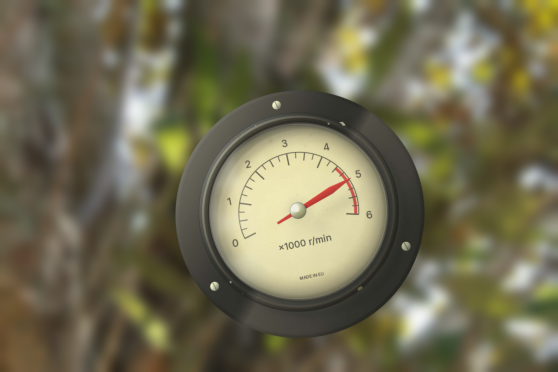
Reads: 5000 (rpm)
